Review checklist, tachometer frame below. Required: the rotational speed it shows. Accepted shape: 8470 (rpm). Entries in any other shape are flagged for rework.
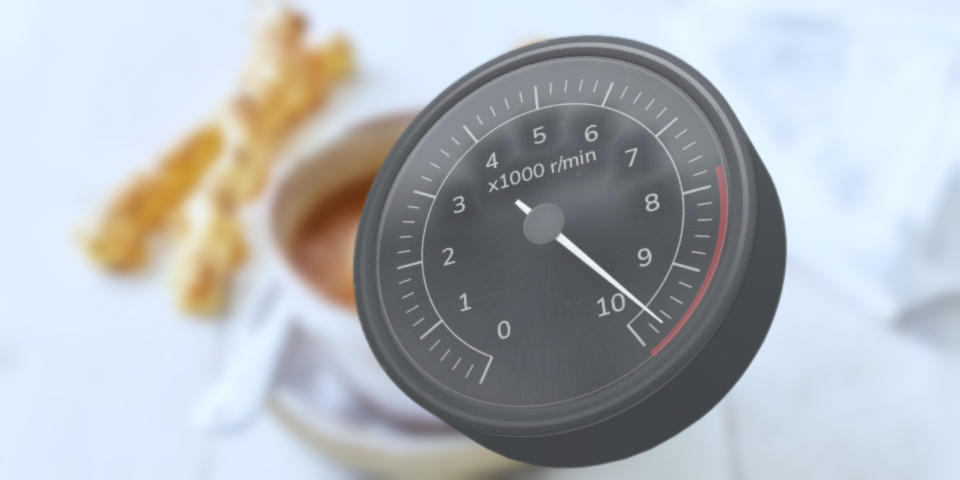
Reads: 9700 (rpm)
